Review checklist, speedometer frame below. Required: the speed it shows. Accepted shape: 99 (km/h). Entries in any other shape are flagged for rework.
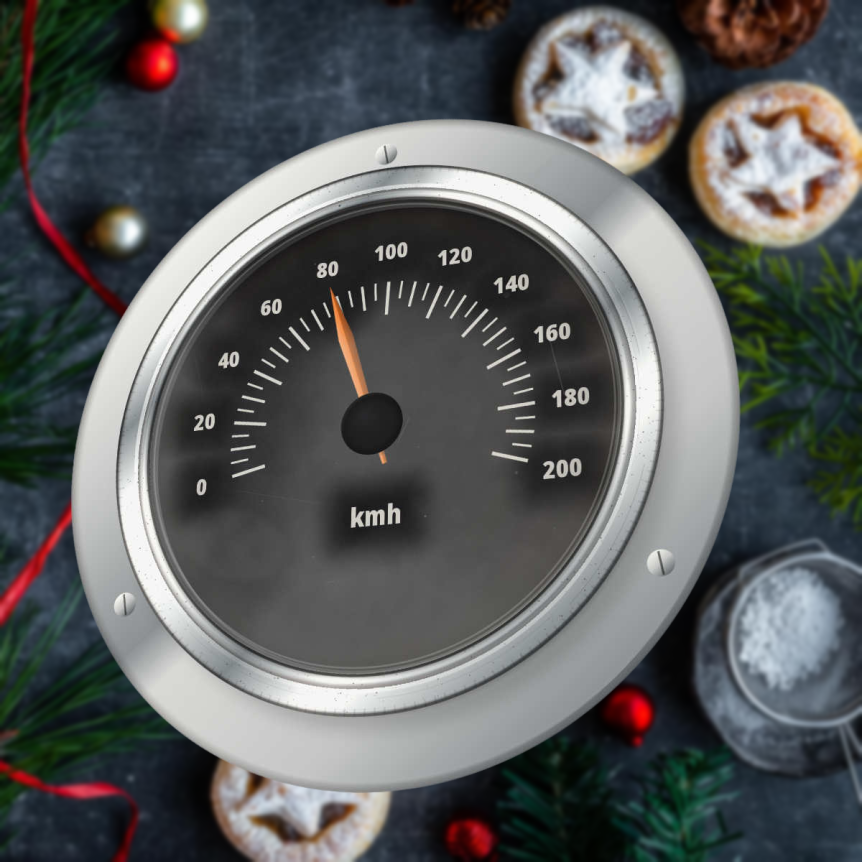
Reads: 80 (km/h)
